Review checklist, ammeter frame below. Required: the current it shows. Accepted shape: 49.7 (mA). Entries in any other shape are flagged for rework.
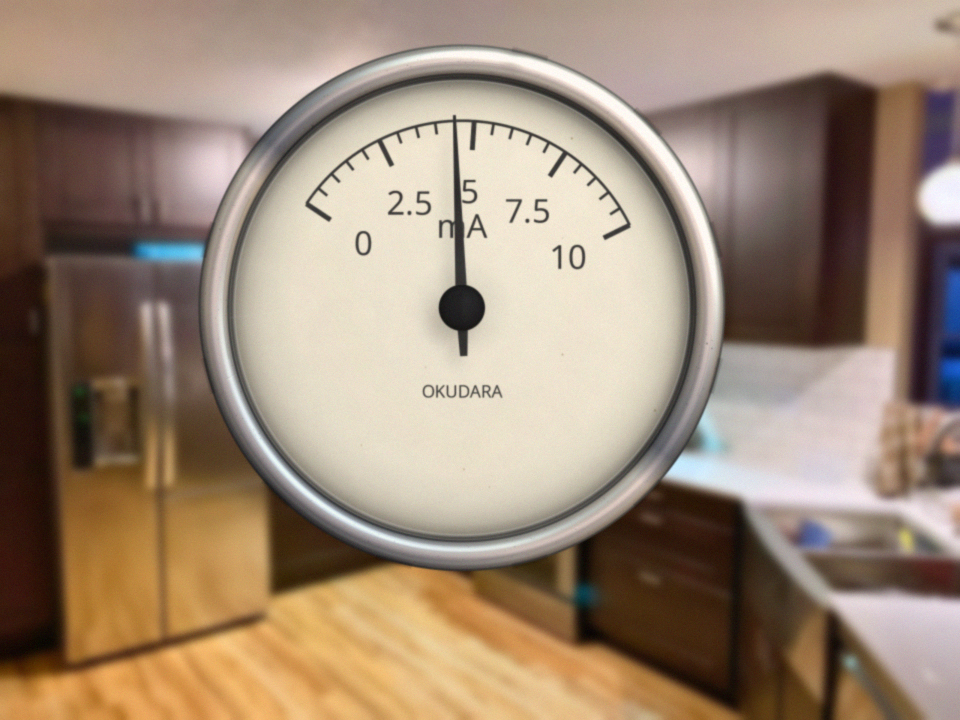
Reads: 4.5 (mA)
